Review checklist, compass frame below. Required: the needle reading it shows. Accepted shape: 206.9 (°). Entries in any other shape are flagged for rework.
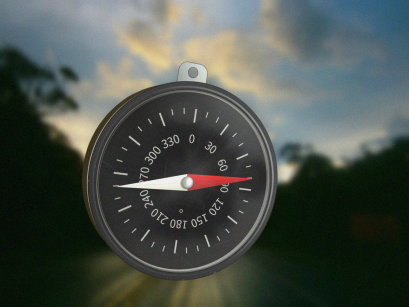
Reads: 80 (°)
